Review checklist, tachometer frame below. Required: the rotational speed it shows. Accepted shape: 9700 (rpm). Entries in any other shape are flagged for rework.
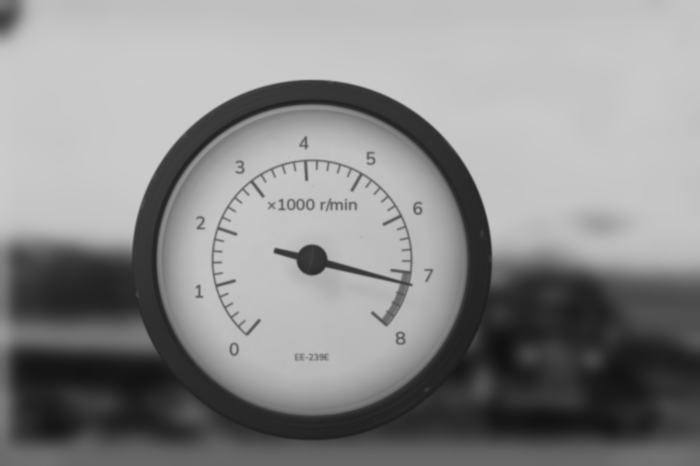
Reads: 7200 (rpm)
